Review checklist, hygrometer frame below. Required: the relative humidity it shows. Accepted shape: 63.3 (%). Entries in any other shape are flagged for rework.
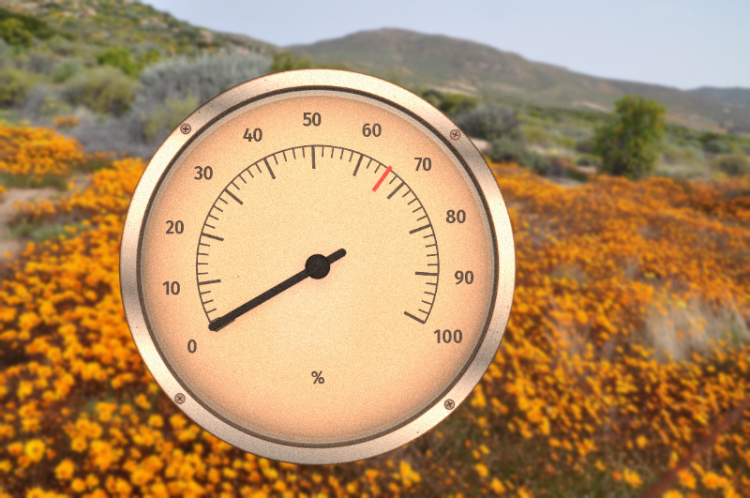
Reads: 1 (%)
